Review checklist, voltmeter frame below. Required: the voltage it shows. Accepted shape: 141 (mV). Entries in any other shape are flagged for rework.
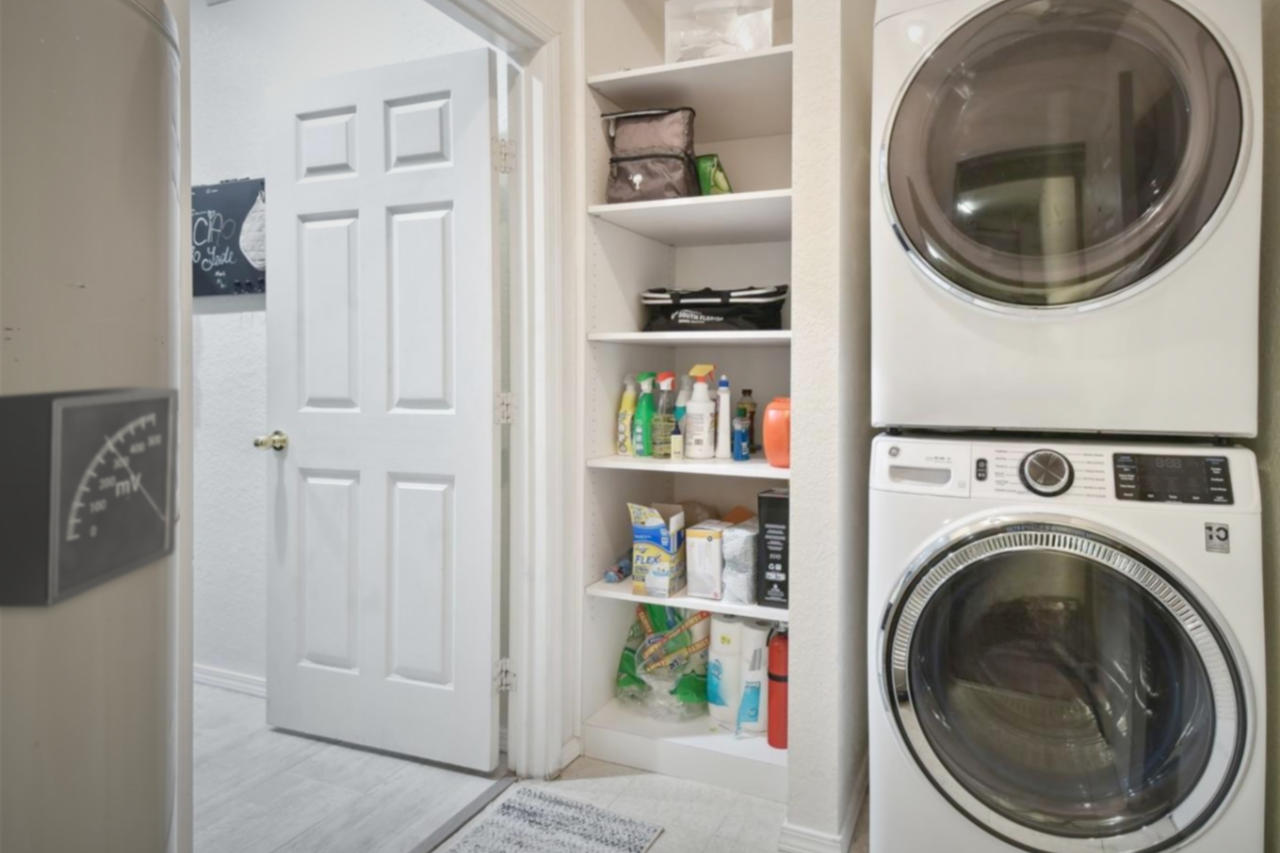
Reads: 300 (mV)
